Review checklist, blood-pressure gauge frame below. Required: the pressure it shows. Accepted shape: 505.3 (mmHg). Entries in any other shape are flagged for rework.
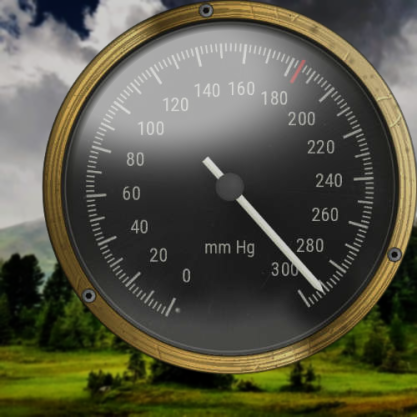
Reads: 292 (mmHg)
